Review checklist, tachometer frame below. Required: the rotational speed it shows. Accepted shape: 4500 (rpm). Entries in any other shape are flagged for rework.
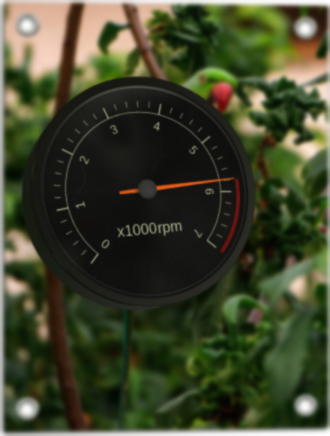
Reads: 5800 (rpm)
